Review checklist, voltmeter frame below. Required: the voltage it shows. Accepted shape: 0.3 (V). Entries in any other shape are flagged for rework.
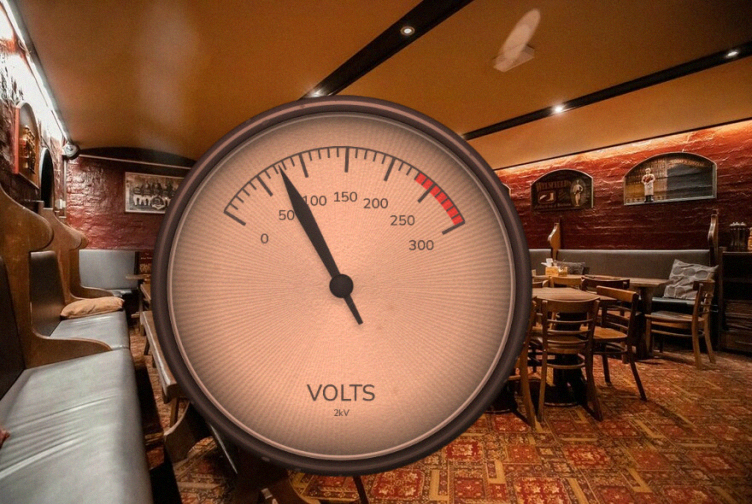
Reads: 75 (V)
